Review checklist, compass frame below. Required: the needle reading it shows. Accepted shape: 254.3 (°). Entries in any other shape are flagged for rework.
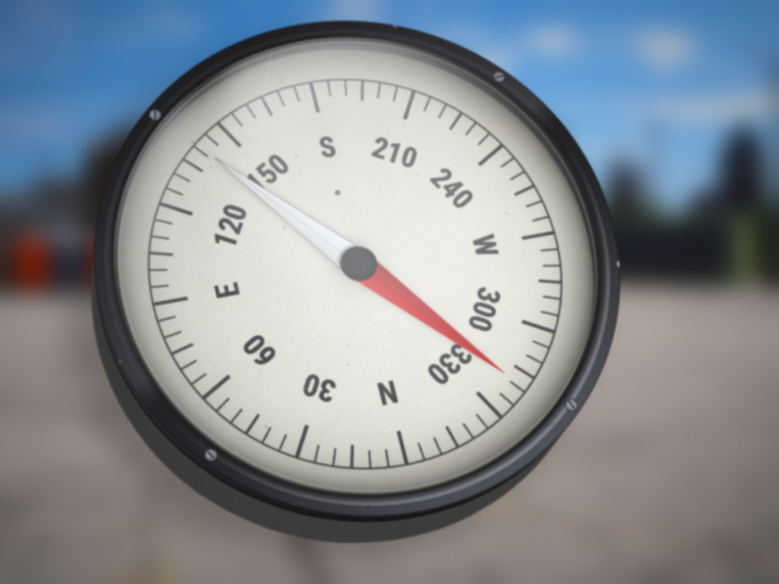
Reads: 320 (°)
